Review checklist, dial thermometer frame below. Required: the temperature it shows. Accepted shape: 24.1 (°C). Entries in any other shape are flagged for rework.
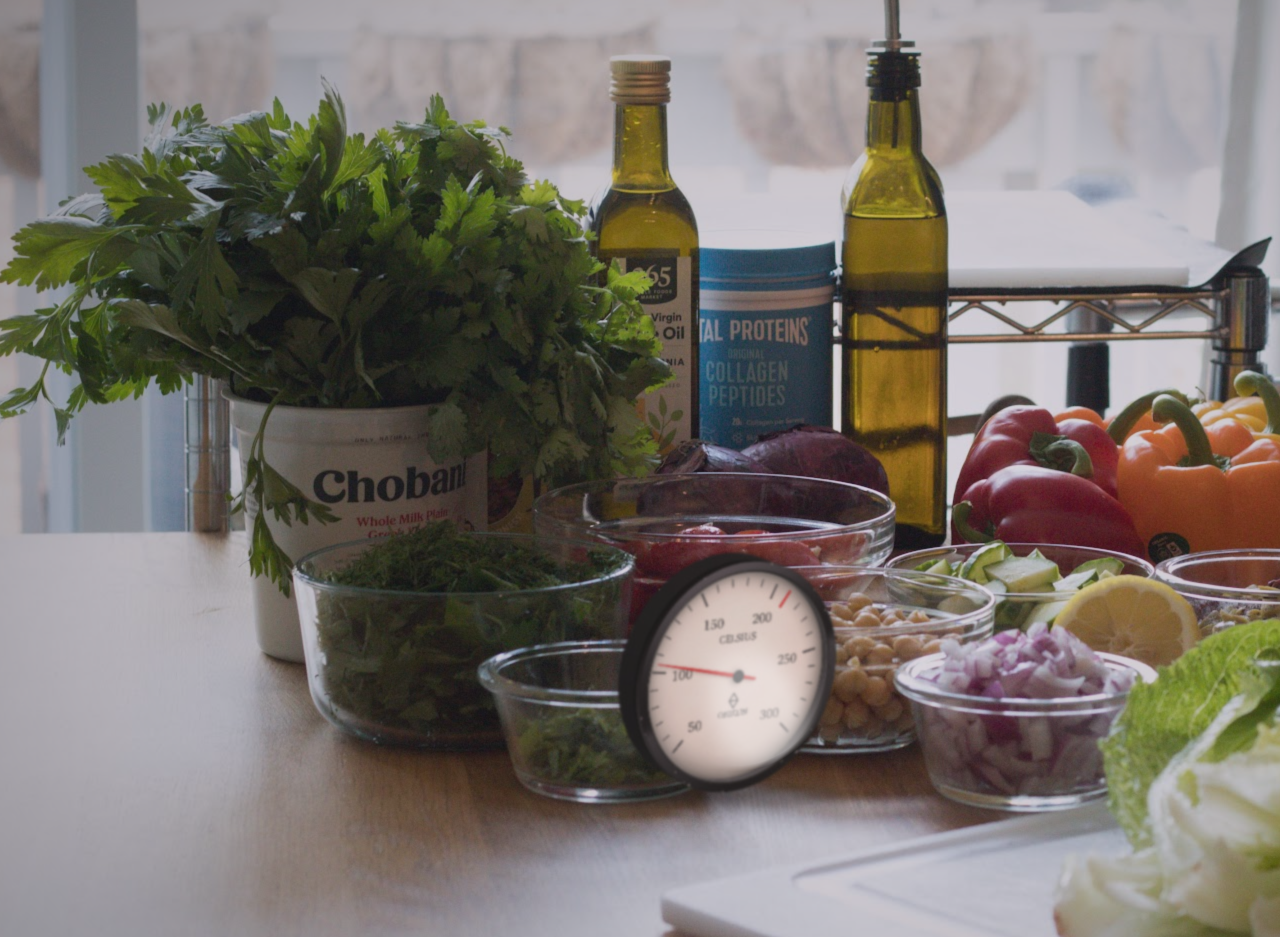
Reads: 105 (°C)
